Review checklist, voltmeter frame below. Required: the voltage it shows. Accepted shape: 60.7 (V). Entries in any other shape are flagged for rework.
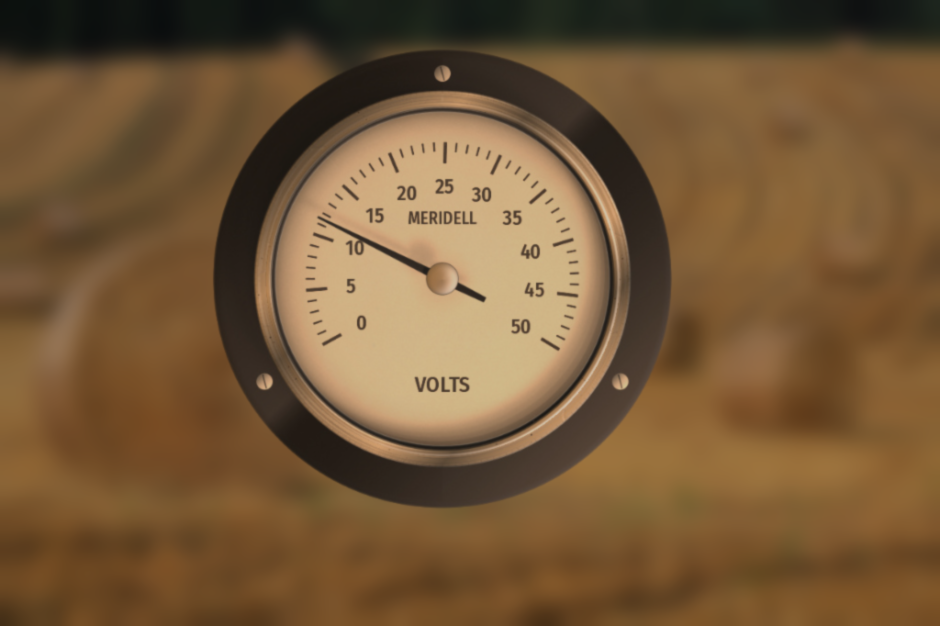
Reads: 11.5 (V)
